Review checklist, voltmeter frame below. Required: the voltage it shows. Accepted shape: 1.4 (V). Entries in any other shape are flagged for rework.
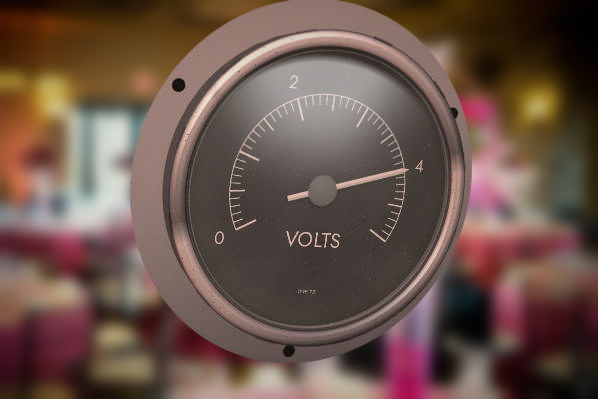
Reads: 4 (V)
